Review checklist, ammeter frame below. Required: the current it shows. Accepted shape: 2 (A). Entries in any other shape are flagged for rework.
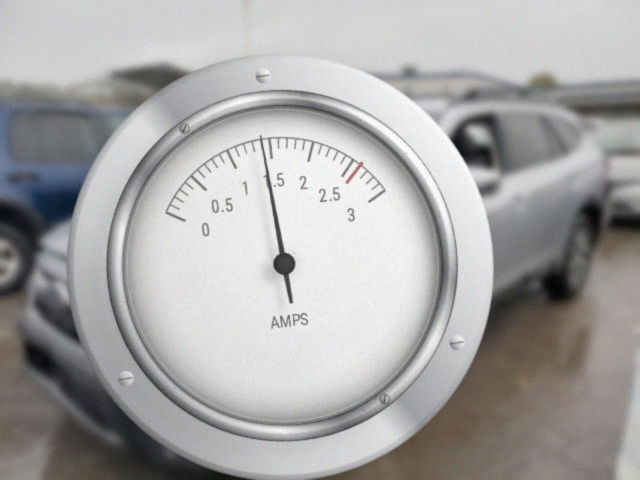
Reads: 1.4 (A)
